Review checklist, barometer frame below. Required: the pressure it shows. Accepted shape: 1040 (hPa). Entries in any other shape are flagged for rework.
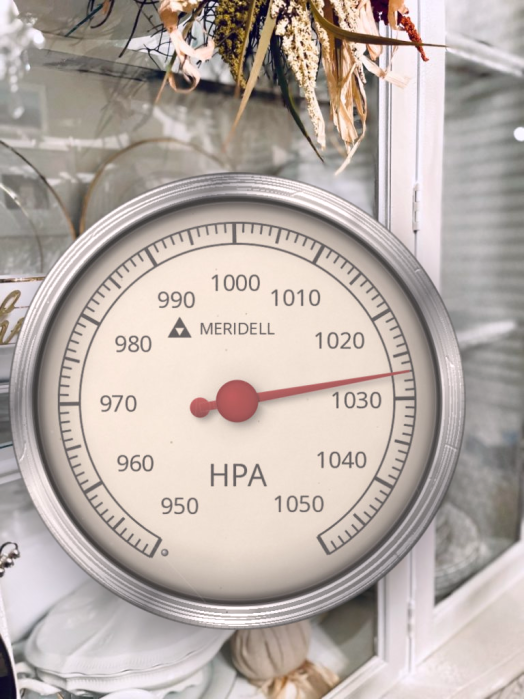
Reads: 1027 (hPa)
